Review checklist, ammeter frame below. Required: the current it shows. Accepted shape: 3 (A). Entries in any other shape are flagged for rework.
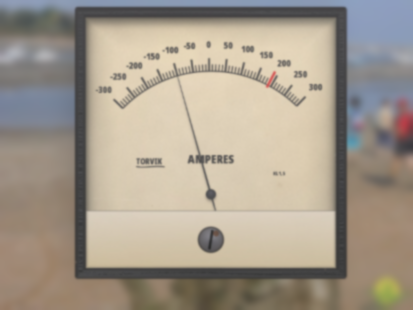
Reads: -100 (A)
